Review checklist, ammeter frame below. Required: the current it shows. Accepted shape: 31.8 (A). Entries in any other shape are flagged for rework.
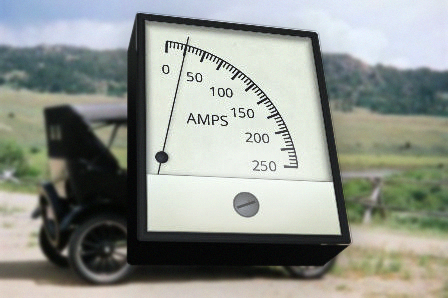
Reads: 25 (A)
